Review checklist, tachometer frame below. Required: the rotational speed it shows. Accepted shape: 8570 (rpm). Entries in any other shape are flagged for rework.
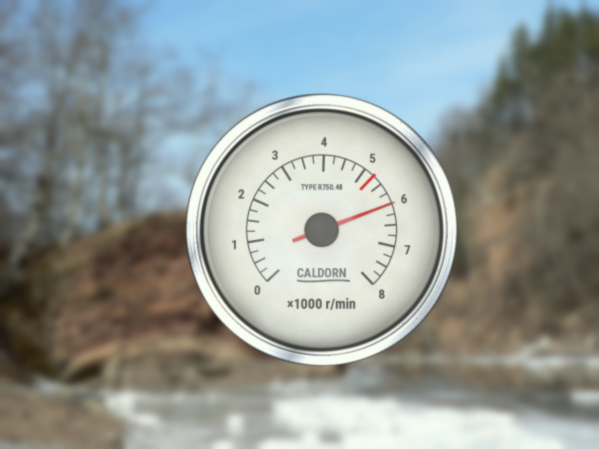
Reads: 6000 (rpm)
